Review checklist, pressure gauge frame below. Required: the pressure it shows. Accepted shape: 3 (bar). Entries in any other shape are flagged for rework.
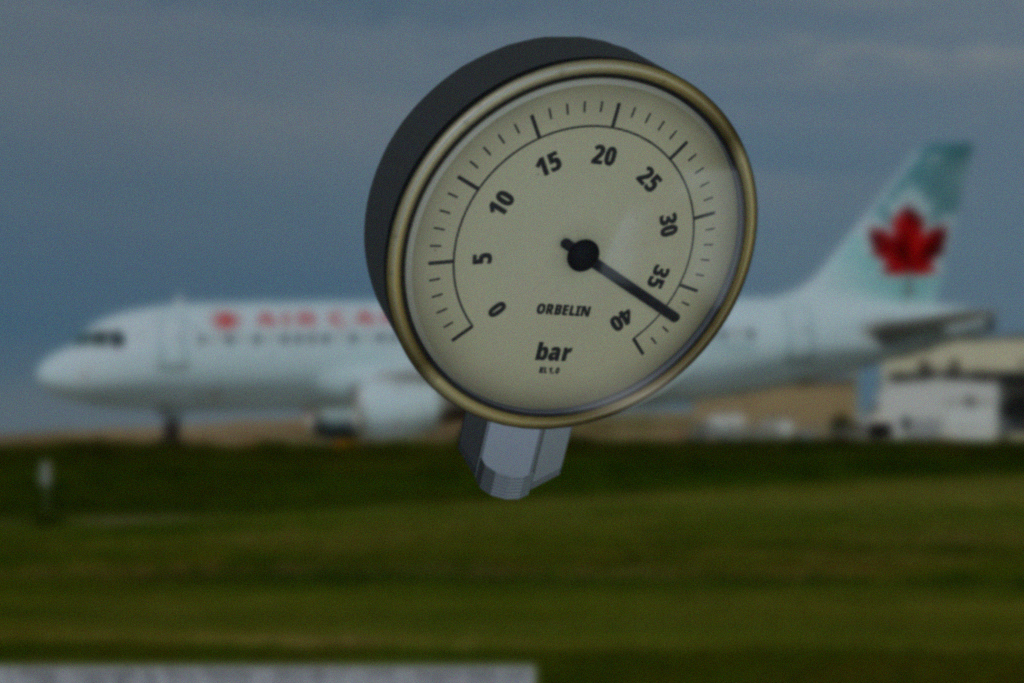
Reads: 37 (bar)
